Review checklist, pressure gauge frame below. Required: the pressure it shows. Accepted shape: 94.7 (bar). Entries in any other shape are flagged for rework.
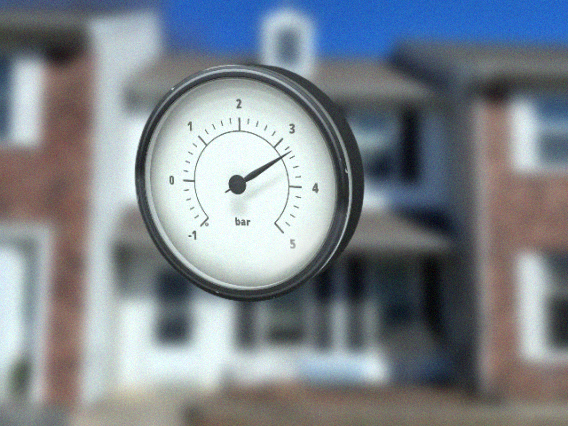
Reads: 3.3 (bar)
